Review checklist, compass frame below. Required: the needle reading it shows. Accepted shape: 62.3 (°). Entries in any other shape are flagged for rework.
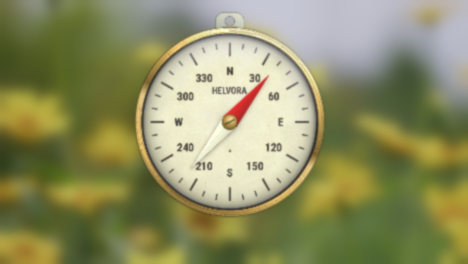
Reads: 40 (°)
